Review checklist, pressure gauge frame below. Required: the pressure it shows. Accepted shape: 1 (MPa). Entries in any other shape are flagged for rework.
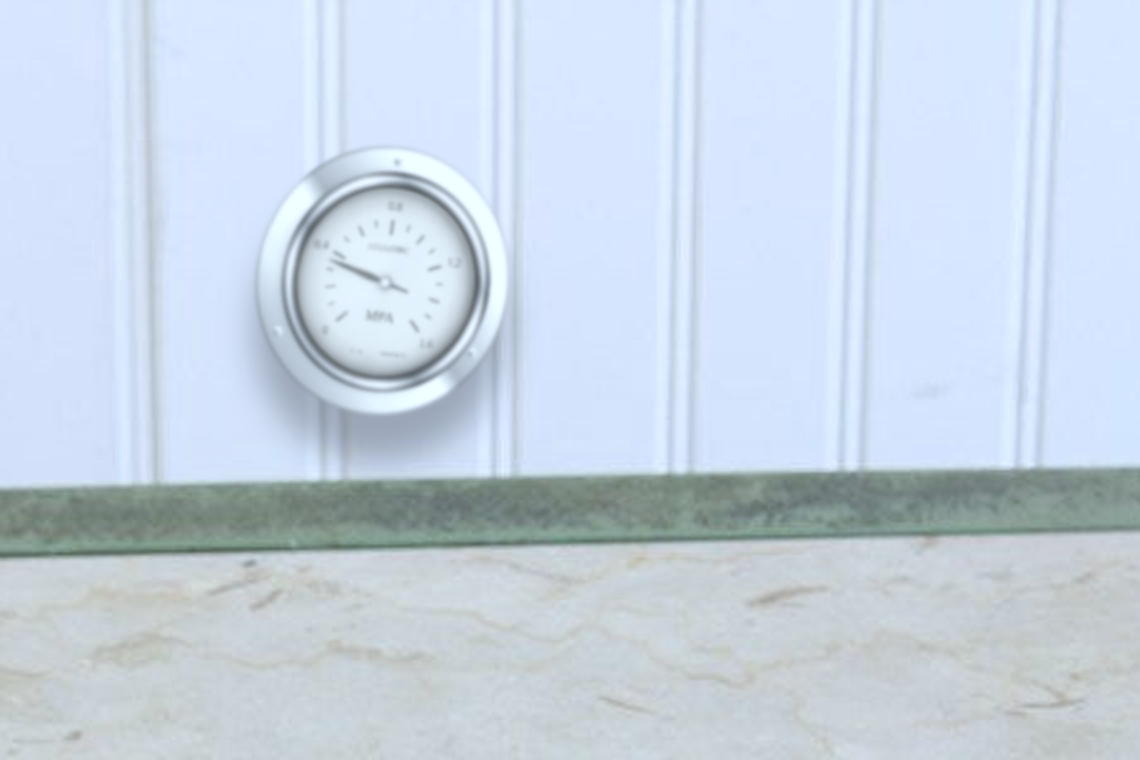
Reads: 0.35 (MPa)
